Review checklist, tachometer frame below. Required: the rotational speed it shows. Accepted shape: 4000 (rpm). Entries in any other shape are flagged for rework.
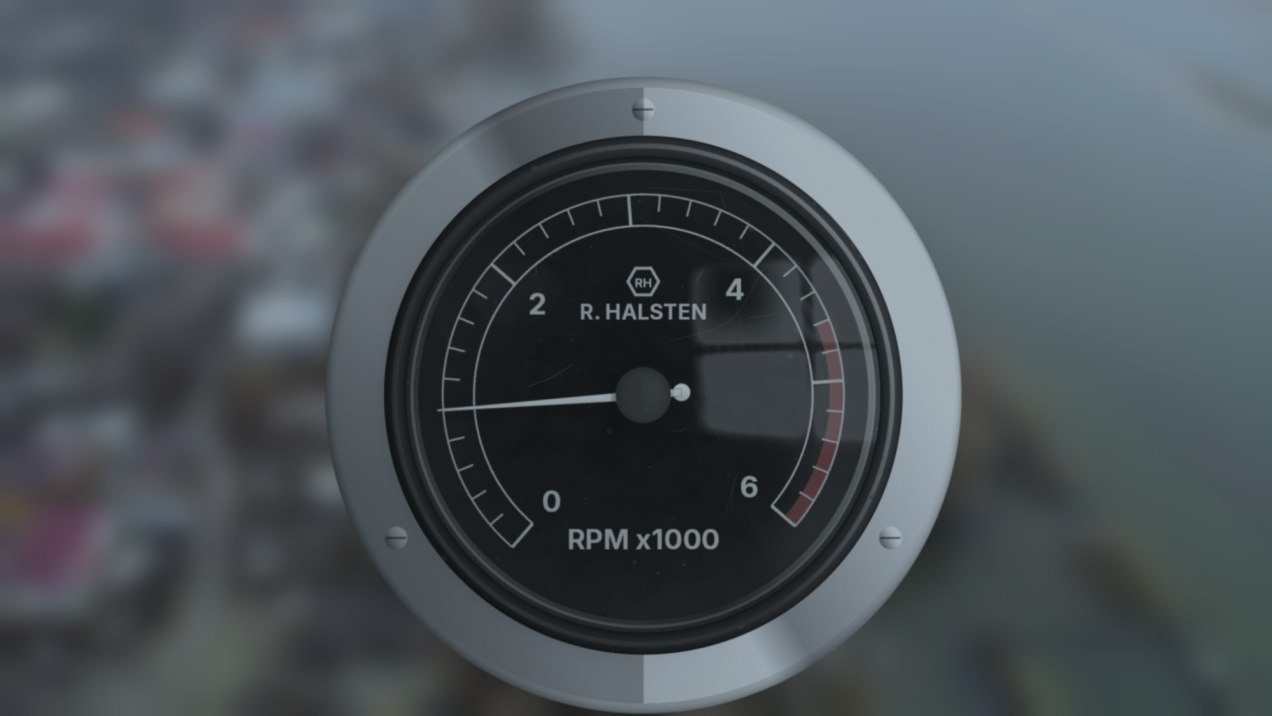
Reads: 1000 (rpm)
